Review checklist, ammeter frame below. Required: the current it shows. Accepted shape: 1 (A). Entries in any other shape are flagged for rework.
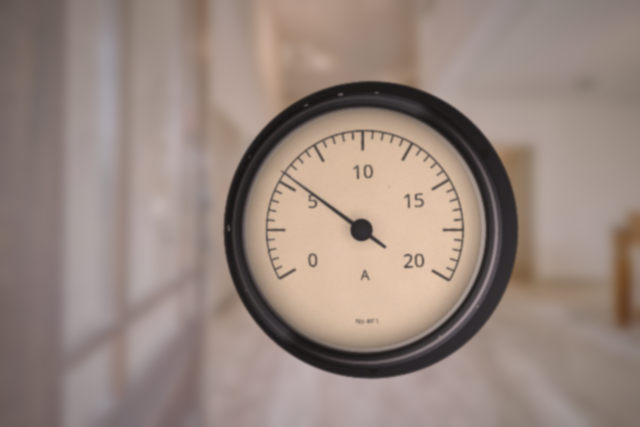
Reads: 5.5 (A)
